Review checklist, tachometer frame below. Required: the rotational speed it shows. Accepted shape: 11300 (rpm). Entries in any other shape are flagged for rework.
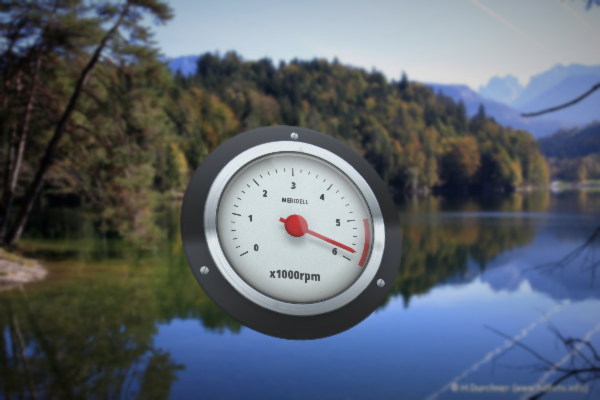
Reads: 5800 (rpm)
